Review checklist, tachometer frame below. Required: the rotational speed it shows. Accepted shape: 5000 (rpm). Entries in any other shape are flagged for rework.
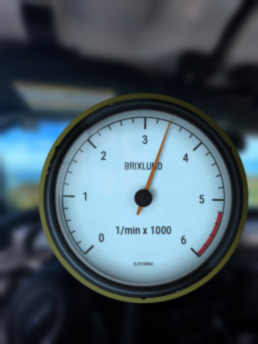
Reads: 3400 (rpm)
